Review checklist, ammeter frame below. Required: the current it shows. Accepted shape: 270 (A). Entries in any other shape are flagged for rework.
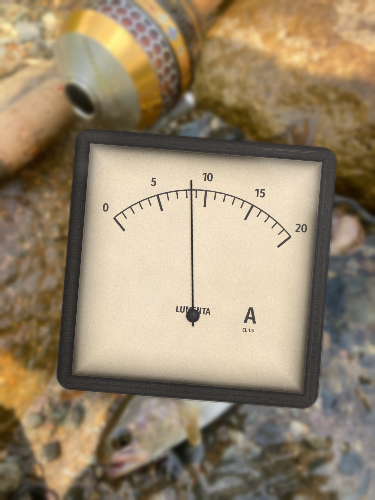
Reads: 8.5 (A)
